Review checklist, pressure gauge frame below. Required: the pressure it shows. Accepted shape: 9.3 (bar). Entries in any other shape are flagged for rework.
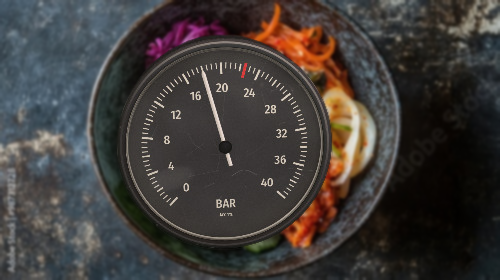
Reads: 18 (bar)
